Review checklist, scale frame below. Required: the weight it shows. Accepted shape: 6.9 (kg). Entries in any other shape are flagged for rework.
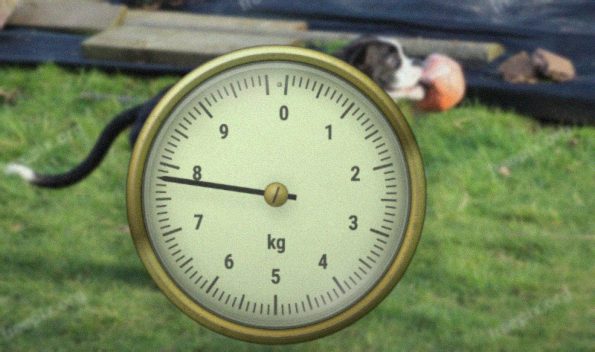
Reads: 7.8 (kg)
